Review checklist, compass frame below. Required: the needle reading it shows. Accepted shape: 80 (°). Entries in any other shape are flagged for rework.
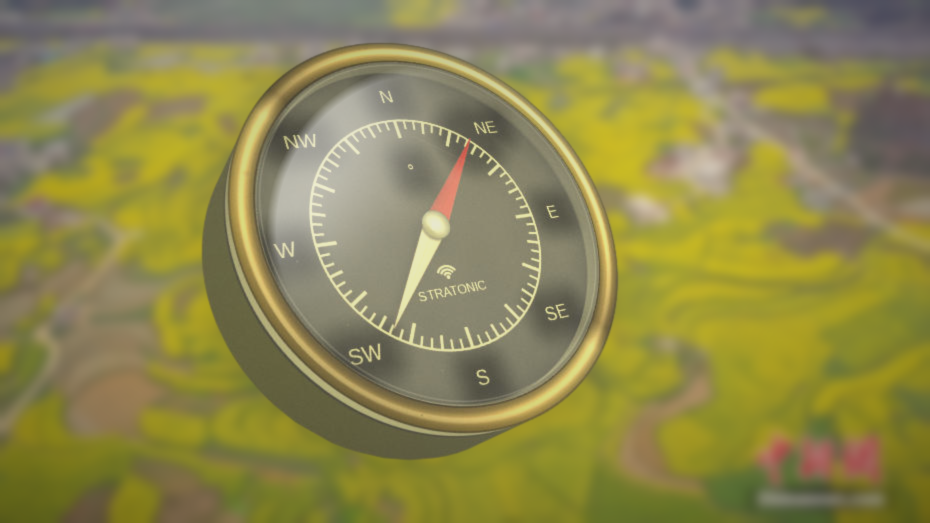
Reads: 40 (°)
